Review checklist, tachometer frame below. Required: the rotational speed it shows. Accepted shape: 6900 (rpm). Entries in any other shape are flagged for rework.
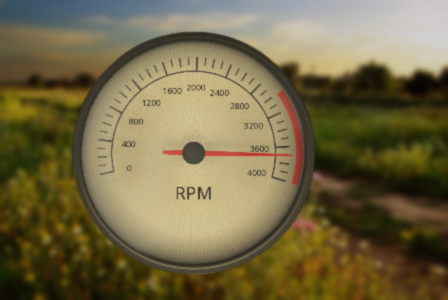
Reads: 3700 (rpm)
